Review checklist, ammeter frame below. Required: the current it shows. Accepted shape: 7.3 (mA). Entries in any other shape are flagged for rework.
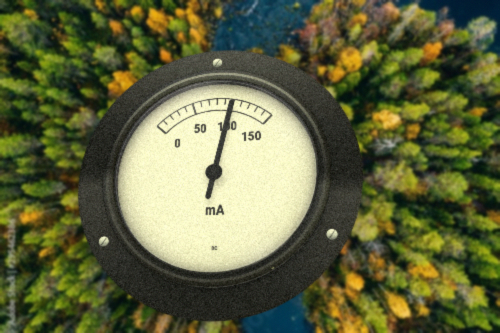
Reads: 100 (mA)
